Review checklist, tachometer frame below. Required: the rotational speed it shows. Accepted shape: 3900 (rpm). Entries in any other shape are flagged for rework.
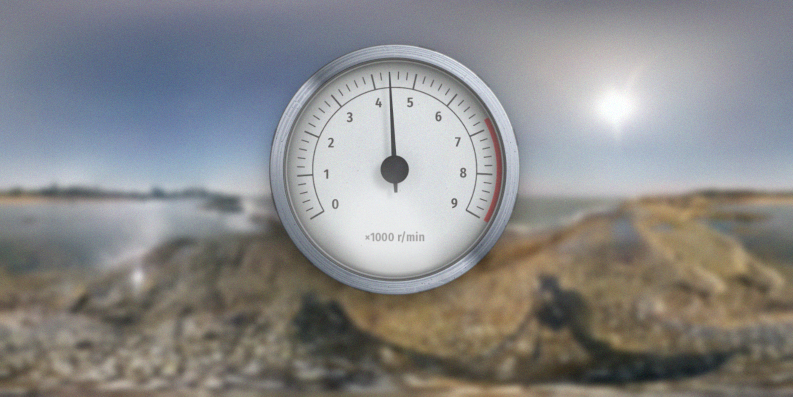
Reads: 4400 (rpm)
